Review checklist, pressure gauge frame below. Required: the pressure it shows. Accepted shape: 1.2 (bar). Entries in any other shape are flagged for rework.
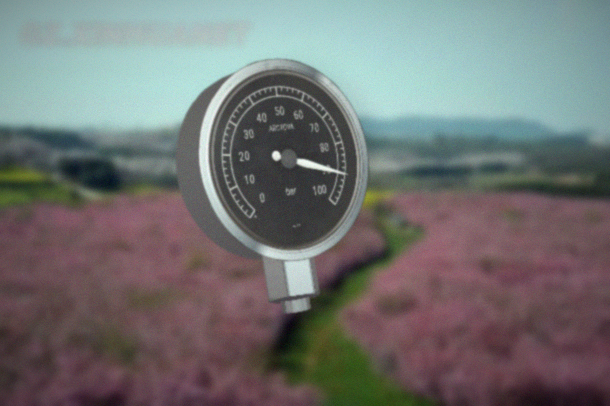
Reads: 90 (bar)
